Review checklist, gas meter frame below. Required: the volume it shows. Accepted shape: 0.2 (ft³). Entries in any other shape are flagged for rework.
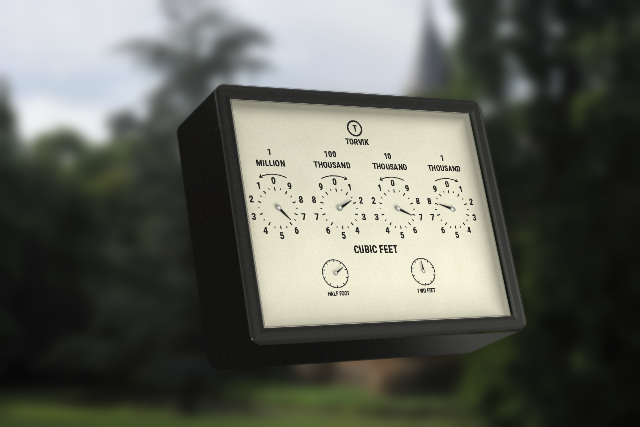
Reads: 616800 (ft³)
